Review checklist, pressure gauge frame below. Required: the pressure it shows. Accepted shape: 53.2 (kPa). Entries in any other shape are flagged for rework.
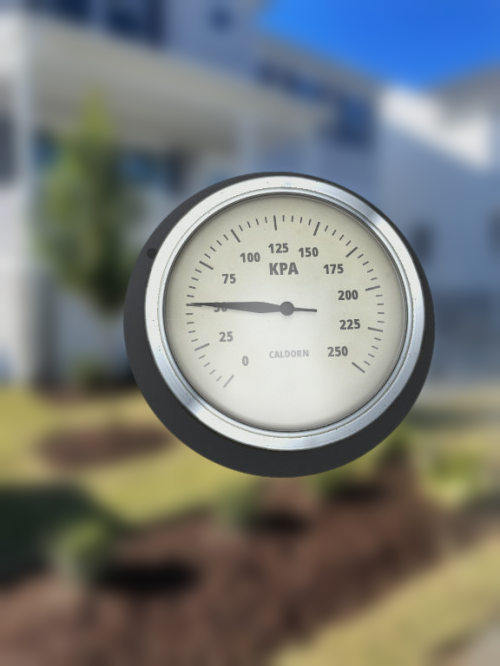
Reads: 50 (kPa)
